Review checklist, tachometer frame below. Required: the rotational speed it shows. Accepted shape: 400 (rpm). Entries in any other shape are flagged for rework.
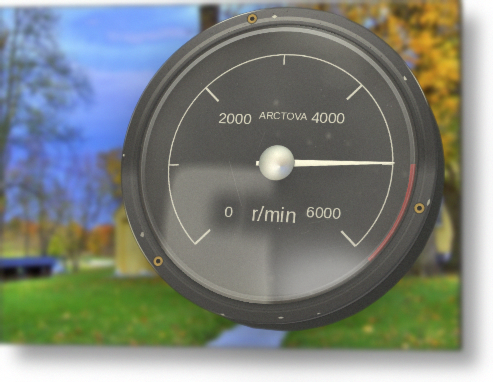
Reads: 5000 (rpm)
